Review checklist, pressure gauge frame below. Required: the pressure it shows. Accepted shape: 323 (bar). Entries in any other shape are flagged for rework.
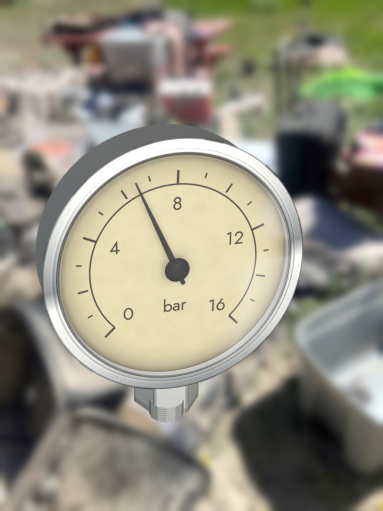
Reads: 6.5 (bar)
